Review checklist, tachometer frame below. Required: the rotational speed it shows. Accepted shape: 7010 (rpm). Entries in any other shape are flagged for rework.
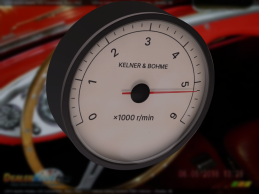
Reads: 5200 (rpm)
